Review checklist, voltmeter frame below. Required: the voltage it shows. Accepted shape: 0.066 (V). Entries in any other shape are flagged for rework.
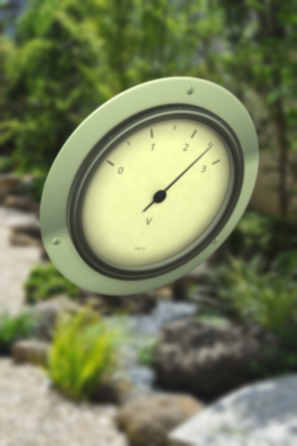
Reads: 2.5 (V)
